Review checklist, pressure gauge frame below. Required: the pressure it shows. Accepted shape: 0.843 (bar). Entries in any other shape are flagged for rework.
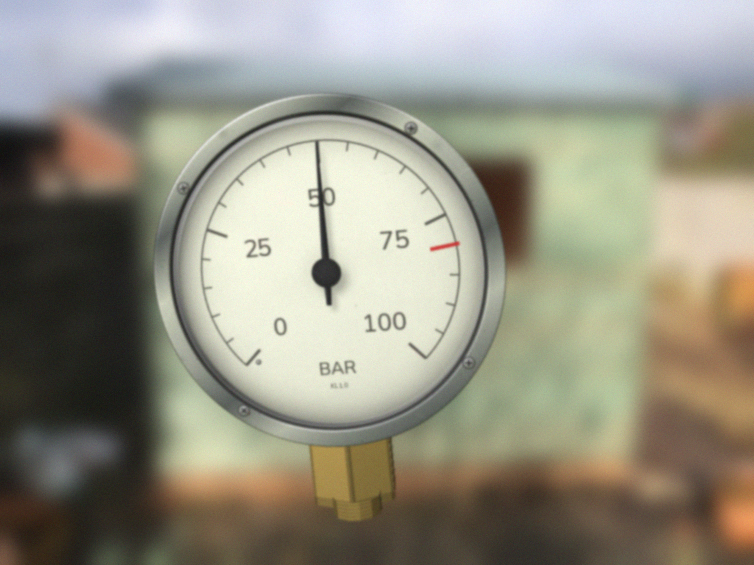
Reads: 50 (bar)
